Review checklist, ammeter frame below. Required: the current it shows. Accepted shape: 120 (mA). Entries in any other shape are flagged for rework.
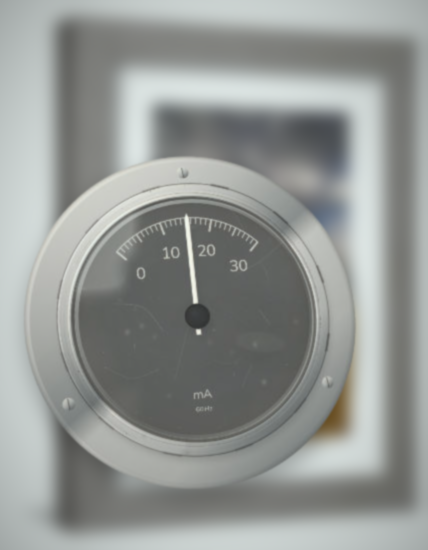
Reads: 15 (mA)
